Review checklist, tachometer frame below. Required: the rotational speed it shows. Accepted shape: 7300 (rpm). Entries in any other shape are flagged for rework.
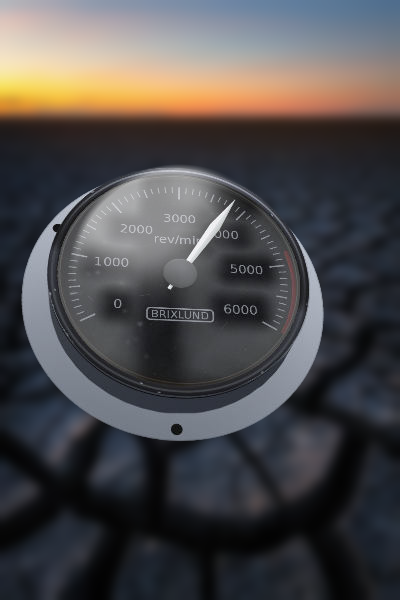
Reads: 3800 (rpm)
